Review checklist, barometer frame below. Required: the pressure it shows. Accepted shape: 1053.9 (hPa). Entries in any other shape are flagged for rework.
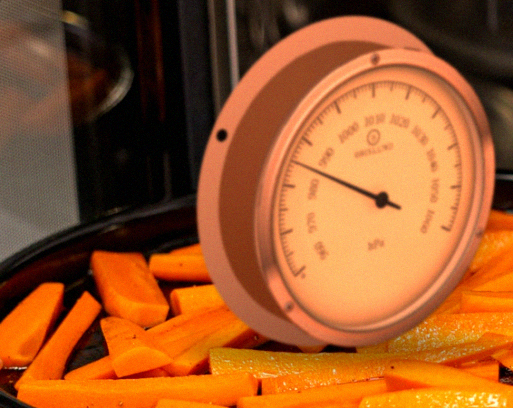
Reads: 985 (hPa)
